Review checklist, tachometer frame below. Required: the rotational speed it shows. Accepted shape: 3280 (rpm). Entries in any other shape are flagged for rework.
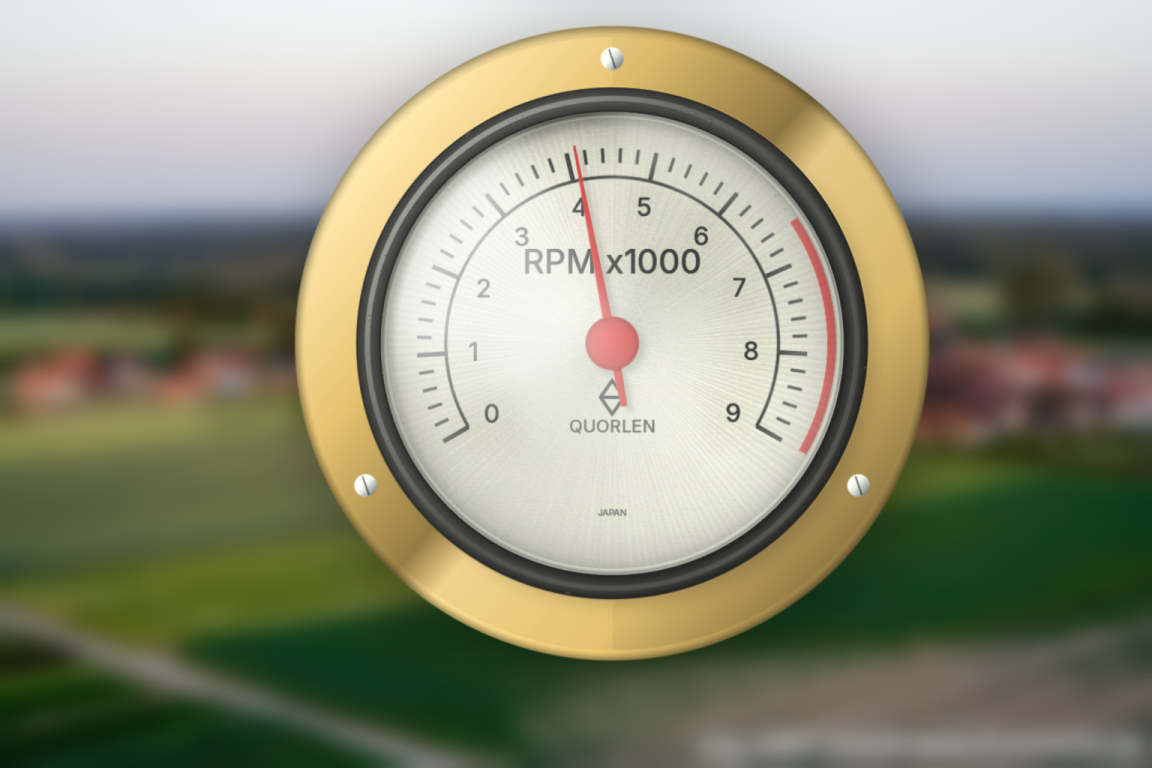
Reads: 4100 (rpm)
